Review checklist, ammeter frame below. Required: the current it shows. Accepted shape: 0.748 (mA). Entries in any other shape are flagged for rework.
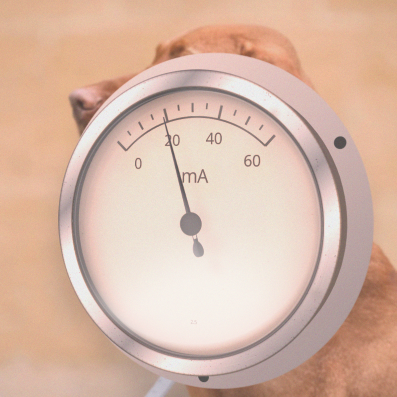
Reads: 20 (mA)
